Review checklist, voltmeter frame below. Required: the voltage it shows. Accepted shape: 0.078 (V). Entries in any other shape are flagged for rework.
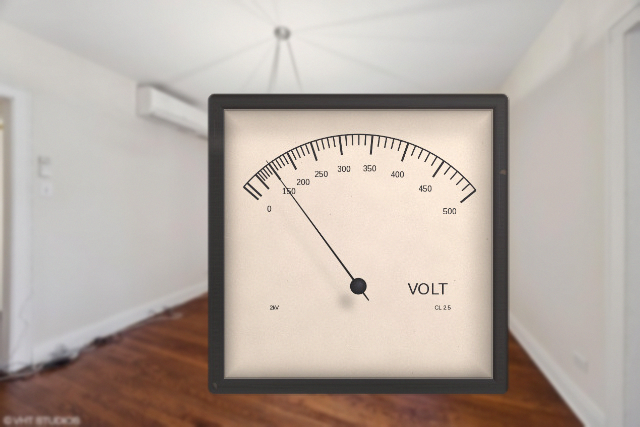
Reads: 150 (V)
